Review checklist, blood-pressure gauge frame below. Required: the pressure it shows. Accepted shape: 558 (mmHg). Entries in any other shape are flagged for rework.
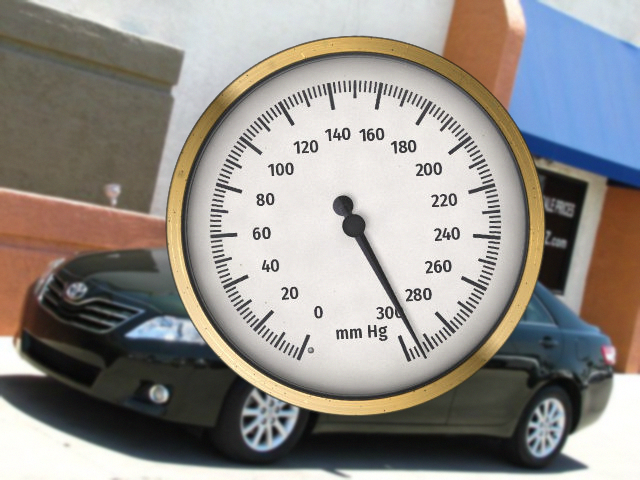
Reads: 294 (mmHg)
